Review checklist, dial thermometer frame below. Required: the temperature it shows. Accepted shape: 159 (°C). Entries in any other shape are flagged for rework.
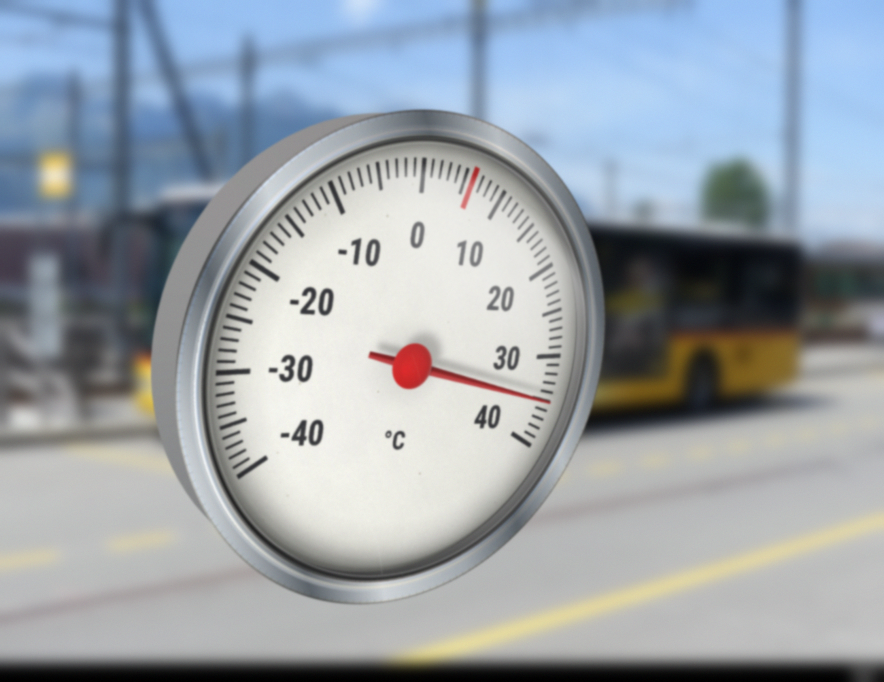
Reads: 35 (°C)
